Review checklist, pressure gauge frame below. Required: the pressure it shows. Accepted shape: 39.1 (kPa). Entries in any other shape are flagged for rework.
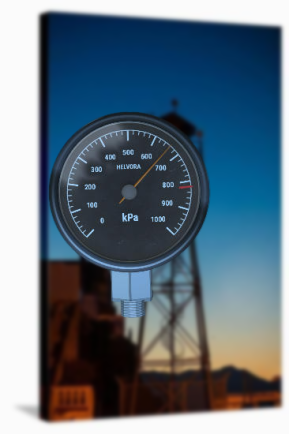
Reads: 660 (kPa)
